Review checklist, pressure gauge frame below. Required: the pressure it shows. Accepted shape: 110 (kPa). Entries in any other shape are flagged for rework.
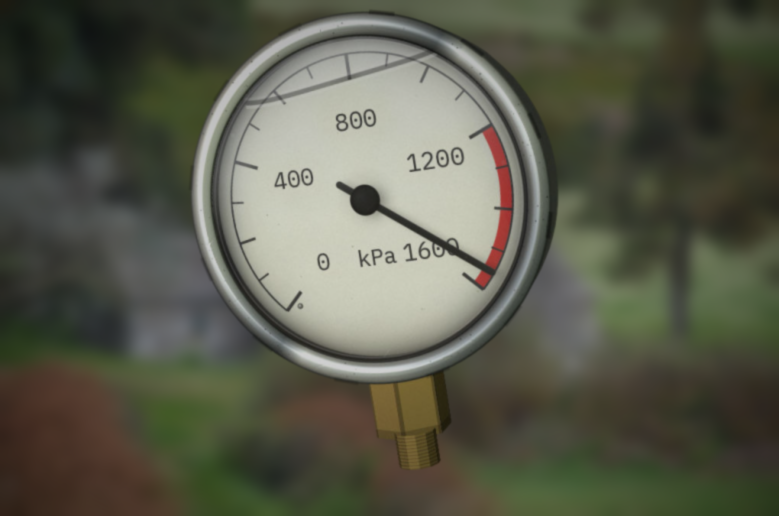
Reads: 1550 (kPa)
